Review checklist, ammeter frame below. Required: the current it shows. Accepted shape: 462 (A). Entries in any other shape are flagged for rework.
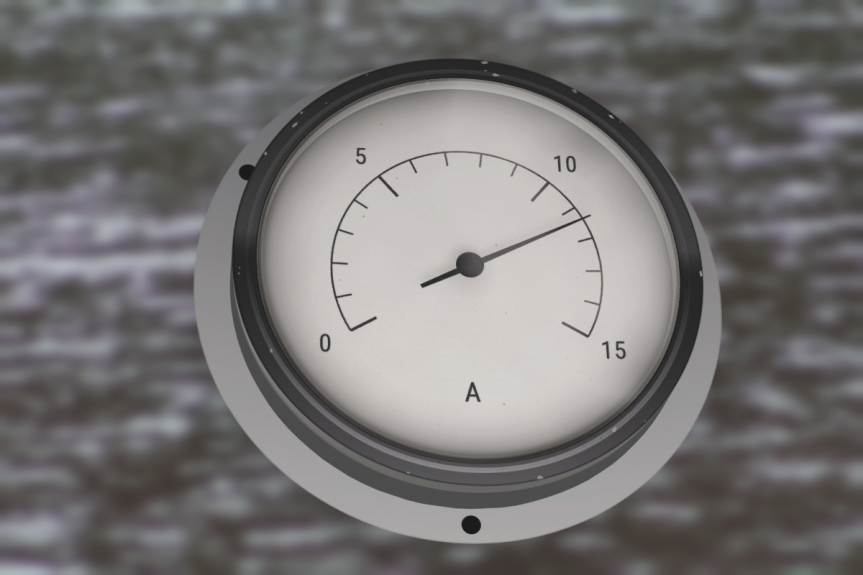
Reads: 11.5 (A)
